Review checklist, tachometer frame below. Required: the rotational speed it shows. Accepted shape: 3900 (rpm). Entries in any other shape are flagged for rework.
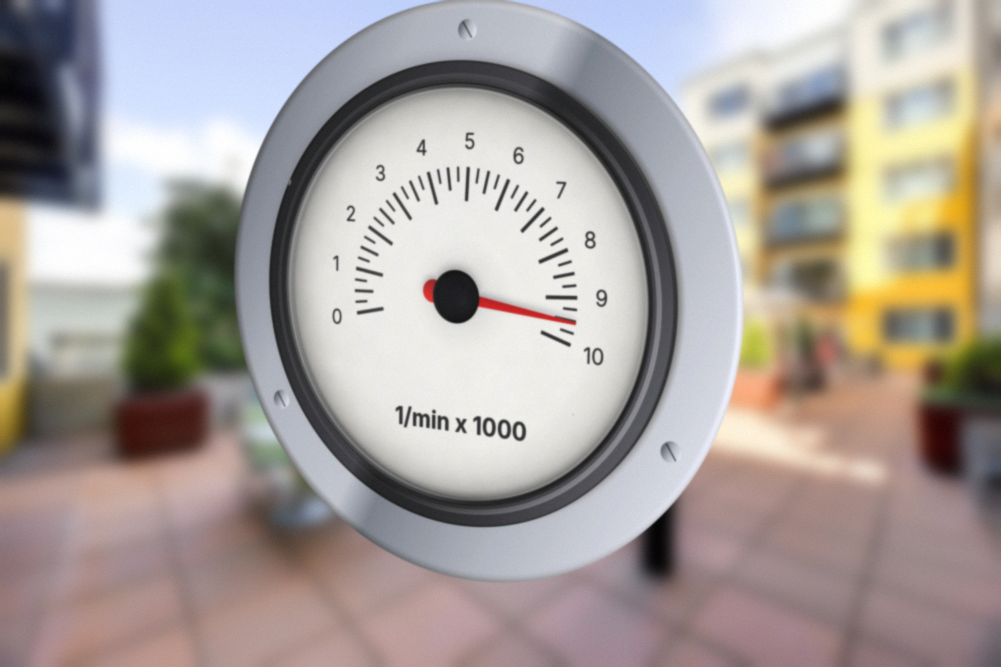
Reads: 9500 (rpm)
